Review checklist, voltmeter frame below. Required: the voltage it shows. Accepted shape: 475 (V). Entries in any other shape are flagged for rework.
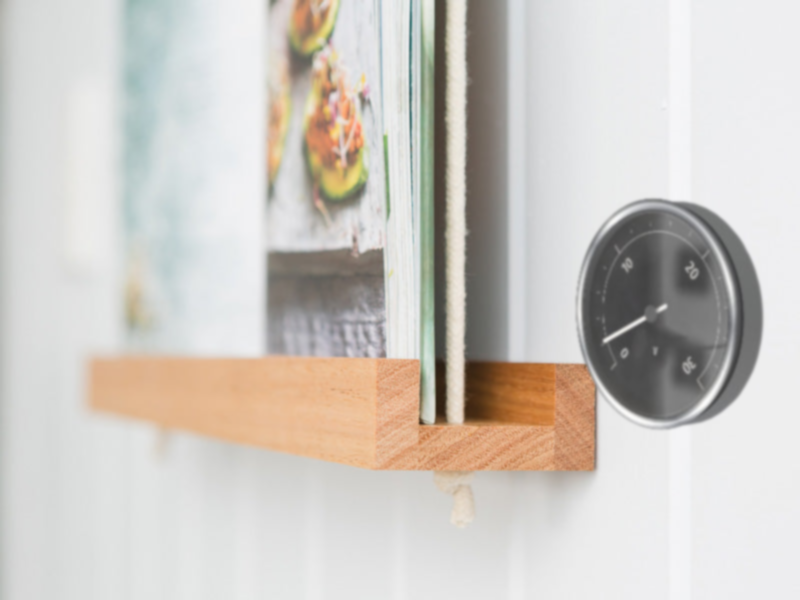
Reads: 2 (V)
